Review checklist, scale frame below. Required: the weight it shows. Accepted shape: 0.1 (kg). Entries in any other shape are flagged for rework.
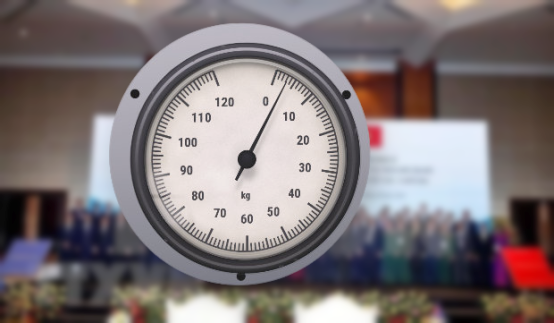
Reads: 3 (kg)
